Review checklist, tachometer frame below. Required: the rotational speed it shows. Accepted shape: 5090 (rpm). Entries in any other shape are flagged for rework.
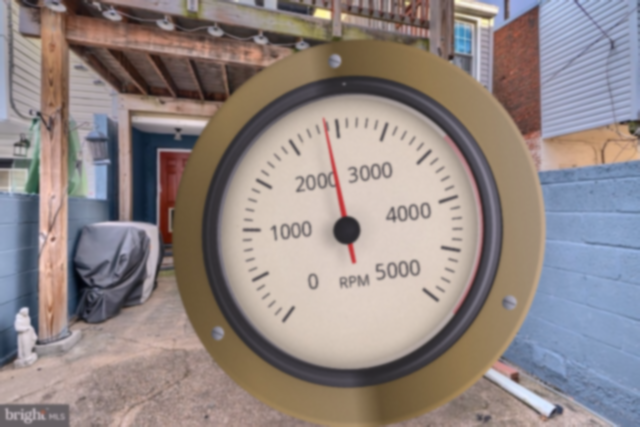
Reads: 2400 (rpm)
